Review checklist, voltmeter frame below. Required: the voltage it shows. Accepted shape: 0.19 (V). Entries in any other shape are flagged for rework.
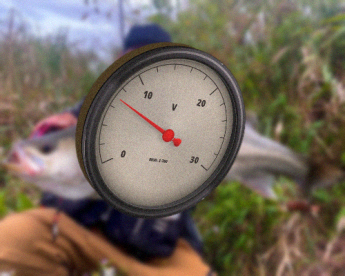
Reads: 7 (V)
